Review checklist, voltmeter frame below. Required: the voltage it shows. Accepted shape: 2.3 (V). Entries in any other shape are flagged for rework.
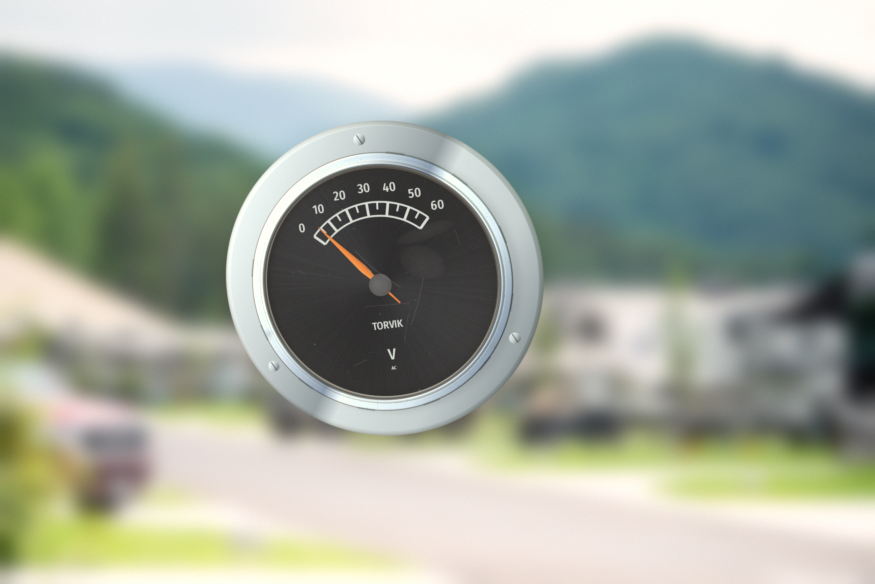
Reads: 5 (V)
